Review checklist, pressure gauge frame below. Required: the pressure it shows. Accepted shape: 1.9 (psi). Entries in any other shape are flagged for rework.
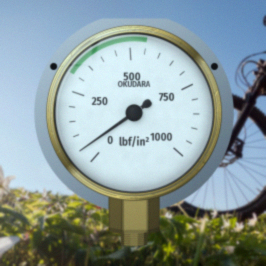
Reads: 50 (psi)
